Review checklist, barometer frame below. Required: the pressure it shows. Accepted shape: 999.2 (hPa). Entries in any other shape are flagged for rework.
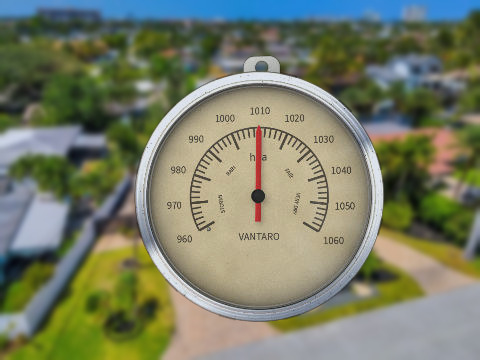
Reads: 1010 (hPa)
